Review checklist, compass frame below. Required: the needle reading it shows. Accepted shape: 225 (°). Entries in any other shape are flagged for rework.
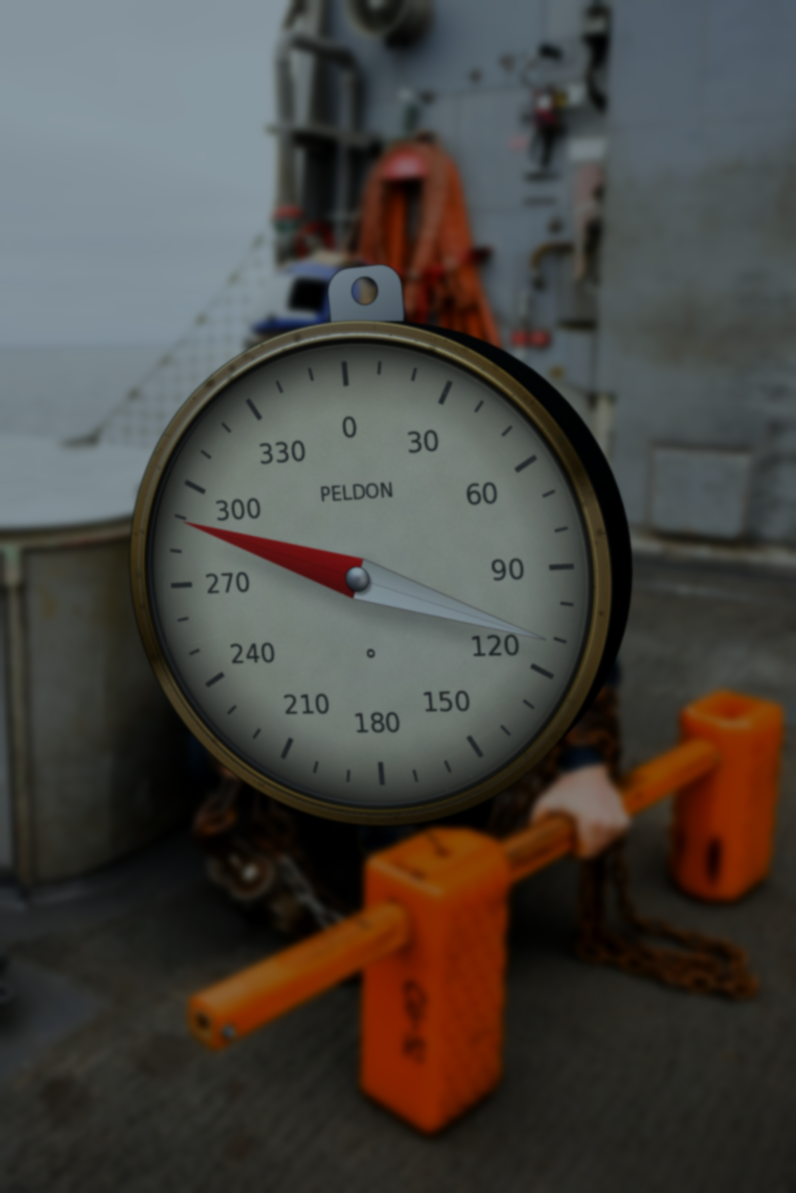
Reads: 290 (°)
